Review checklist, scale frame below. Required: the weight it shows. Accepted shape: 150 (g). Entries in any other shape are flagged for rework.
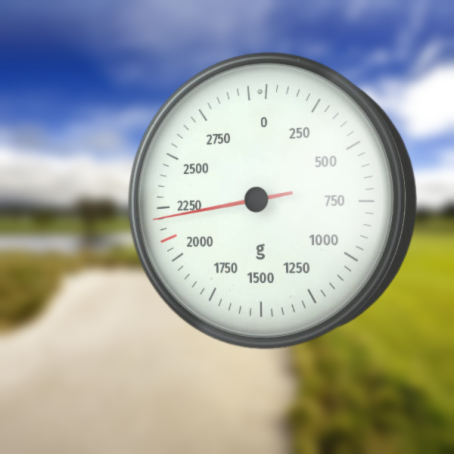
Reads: 2200 (g)
